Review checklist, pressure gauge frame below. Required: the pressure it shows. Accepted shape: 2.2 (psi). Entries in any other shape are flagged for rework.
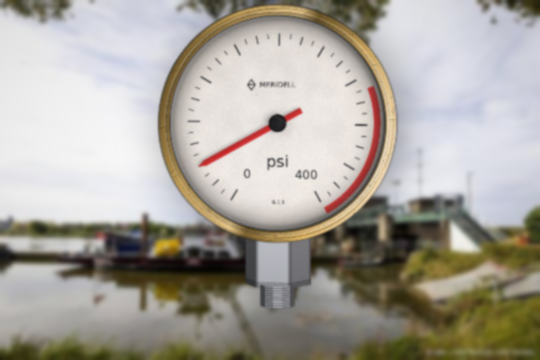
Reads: 40 (psi)
